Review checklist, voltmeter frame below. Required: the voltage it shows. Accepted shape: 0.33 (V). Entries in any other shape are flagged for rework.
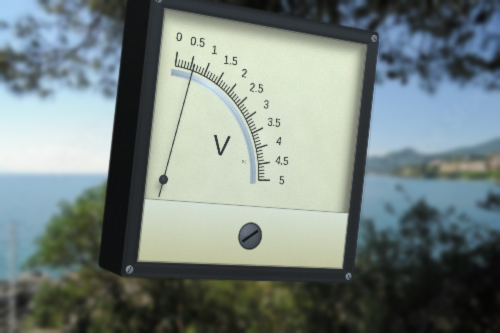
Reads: 0.5 (V)
